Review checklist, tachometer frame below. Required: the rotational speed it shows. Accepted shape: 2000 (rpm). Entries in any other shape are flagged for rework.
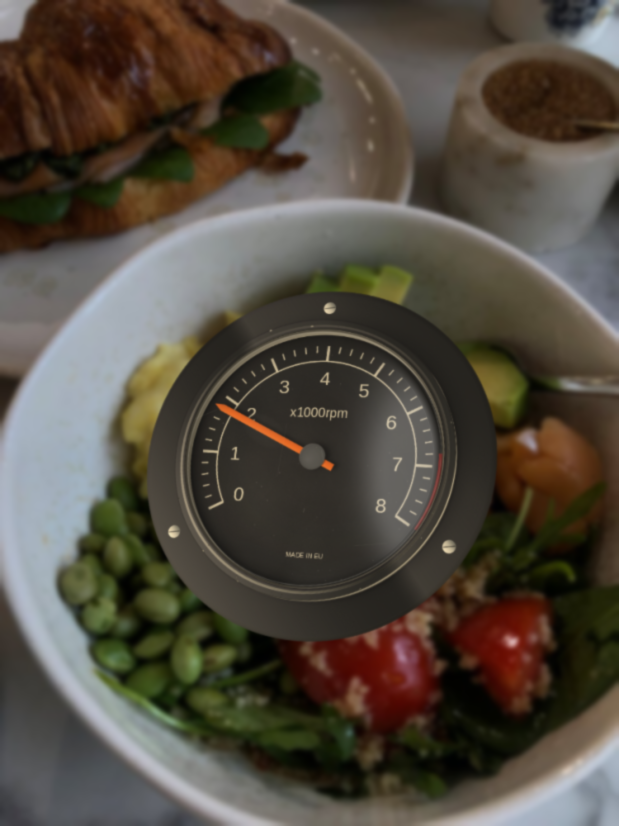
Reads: 1800 (rpm)
